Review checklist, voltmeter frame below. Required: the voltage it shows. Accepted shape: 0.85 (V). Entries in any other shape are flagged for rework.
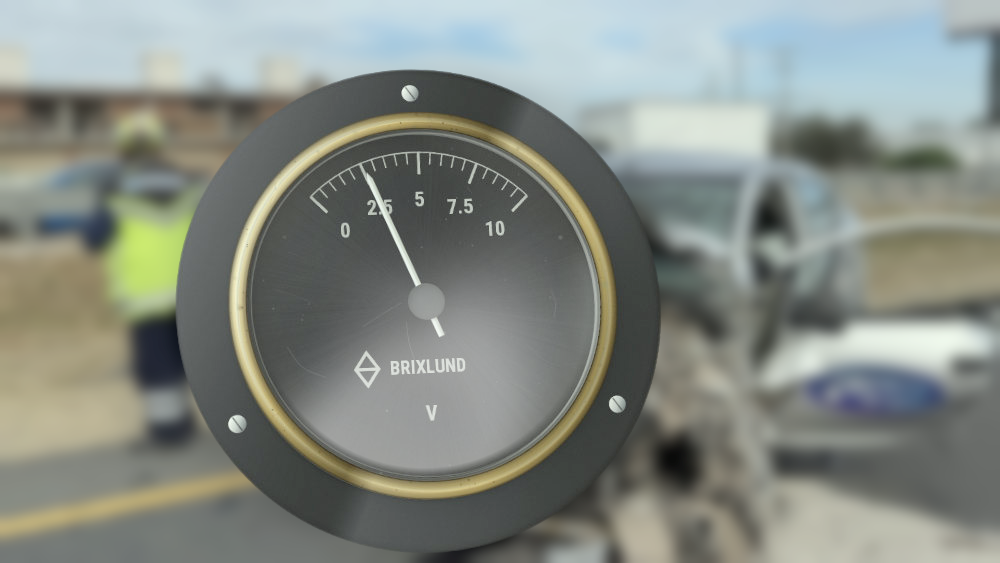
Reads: 2.5 (V)
